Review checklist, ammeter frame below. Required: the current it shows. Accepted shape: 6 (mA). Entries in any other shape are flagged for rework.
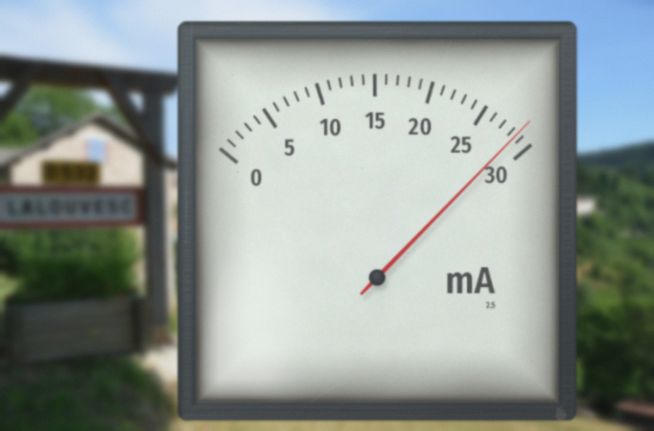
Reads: 28.5 (mA)
